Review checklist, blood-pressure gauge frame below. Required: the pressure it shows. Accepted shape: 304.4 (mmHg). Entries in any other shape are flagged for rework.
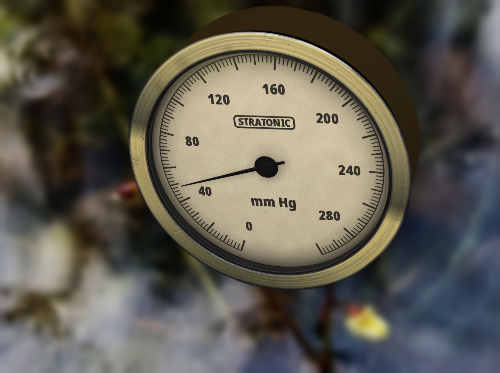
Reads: 50 (mmHg)
